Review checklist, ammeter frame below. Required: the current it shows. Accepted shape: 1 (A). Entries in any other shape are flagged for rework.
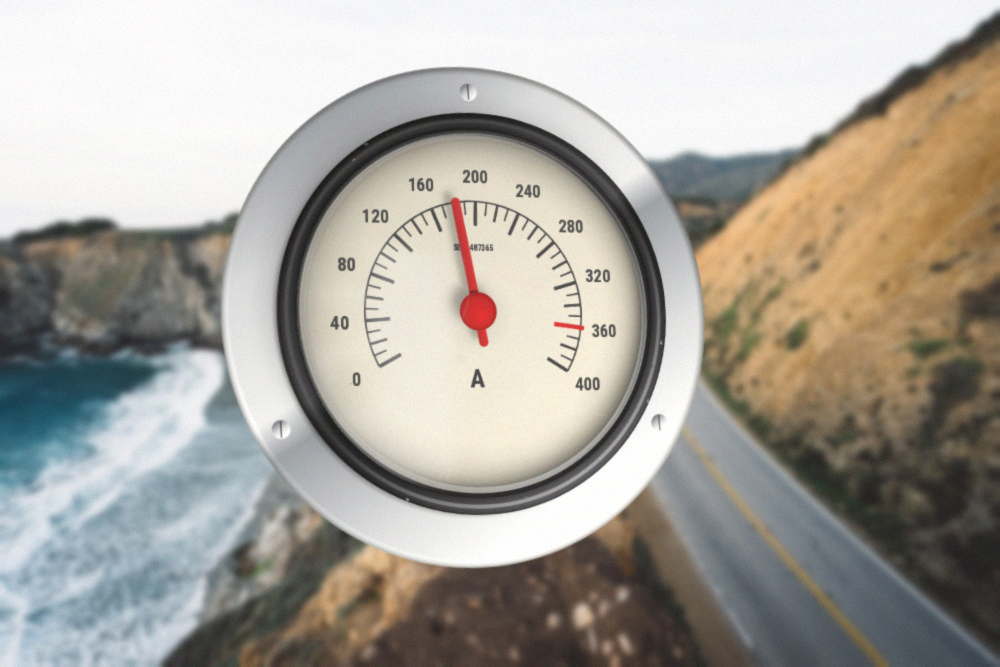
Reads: 180 (A)
